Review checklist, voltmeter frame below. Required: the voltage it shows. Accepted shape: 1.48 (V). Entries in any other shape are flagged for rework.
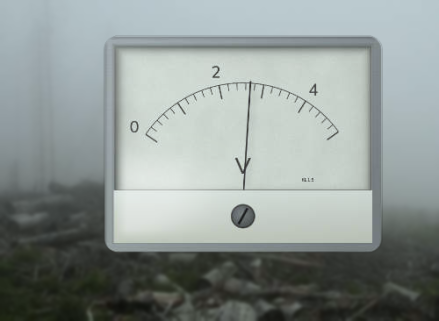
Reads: 2.7 (V)
